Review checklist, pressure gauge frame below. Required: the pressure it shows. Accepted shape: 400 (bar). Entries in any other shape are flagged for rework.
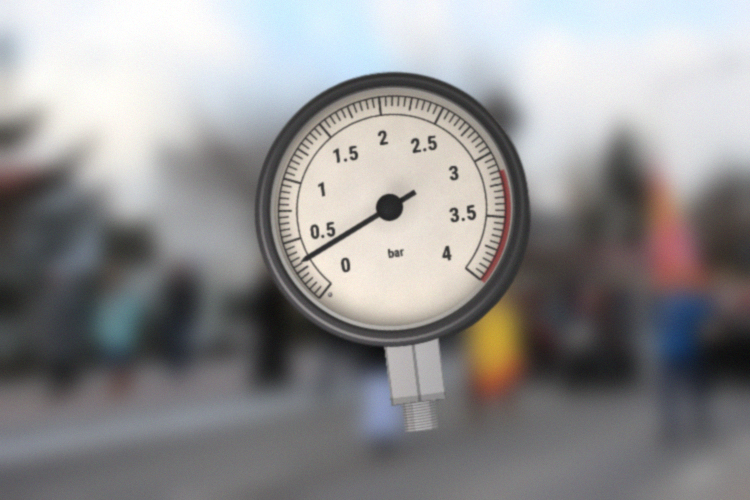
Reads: 0.3 (bar)
